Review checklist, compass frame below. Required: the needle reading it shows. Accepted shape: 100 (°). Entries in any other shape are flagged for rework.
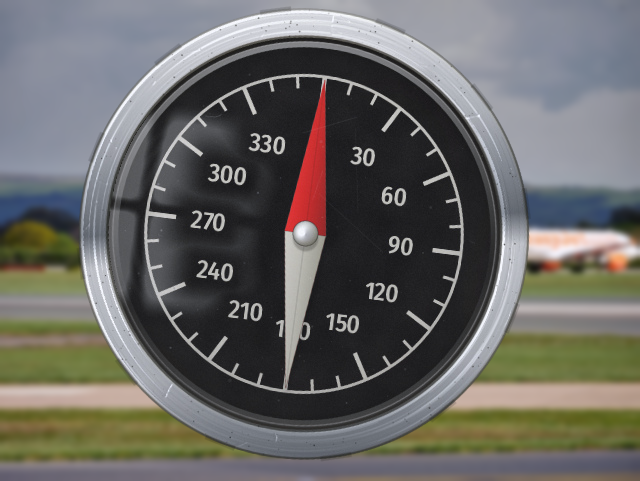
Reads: 0 (°)
